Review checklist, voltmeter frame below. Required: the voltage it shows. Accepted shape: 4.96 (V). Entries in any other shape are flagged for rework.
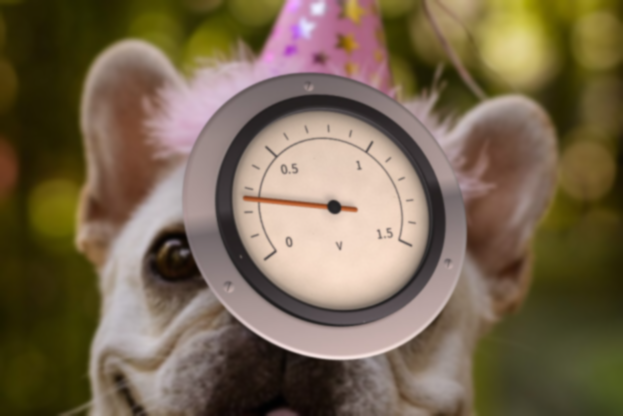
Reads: 0.25 (V)
